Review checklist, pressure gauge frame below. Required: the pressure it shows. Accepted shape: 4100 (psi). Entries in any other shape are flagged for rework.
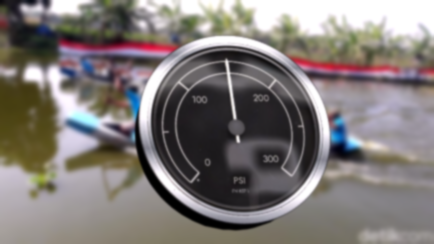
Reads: 150 (psi)
